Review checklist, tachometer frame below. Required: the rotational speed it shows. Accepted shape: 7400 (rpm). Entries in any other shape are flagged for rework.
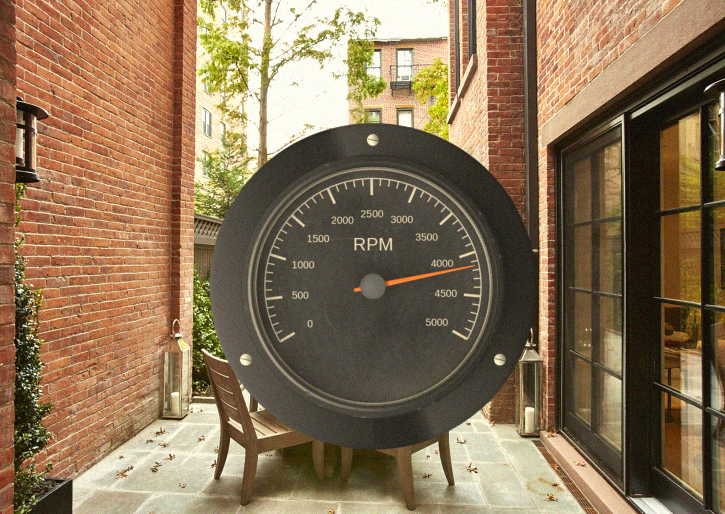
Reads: 4150 (rpm)
